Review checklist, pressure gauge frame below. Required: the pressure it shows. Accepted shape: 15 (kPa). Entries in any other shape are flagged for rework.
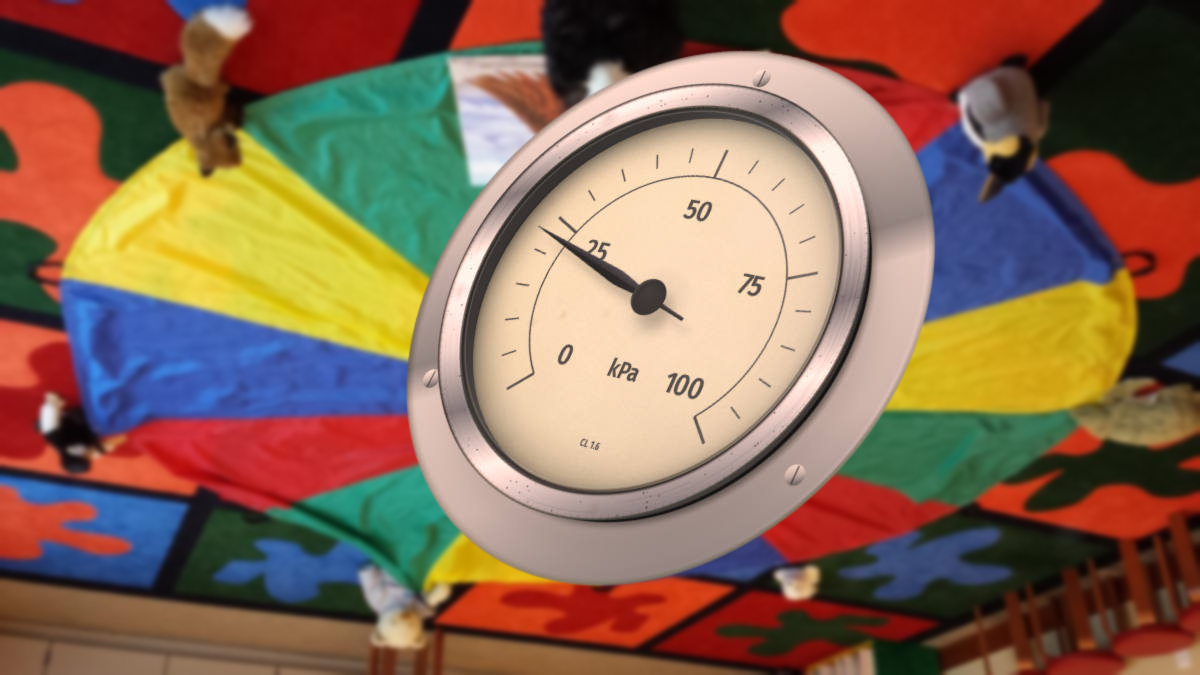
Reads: 22.5 (kPa)
